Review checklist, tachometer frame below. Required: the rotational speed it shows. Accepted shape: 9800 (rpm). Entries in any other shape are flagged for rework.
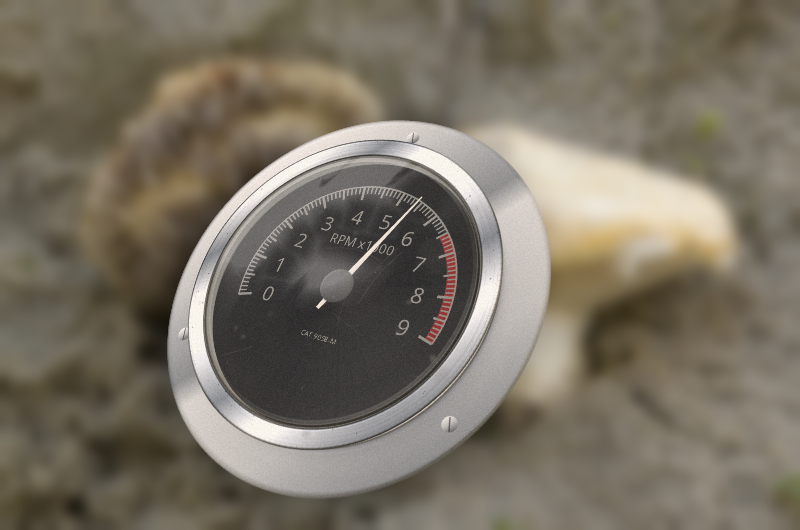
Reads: 5500 (rpm)
